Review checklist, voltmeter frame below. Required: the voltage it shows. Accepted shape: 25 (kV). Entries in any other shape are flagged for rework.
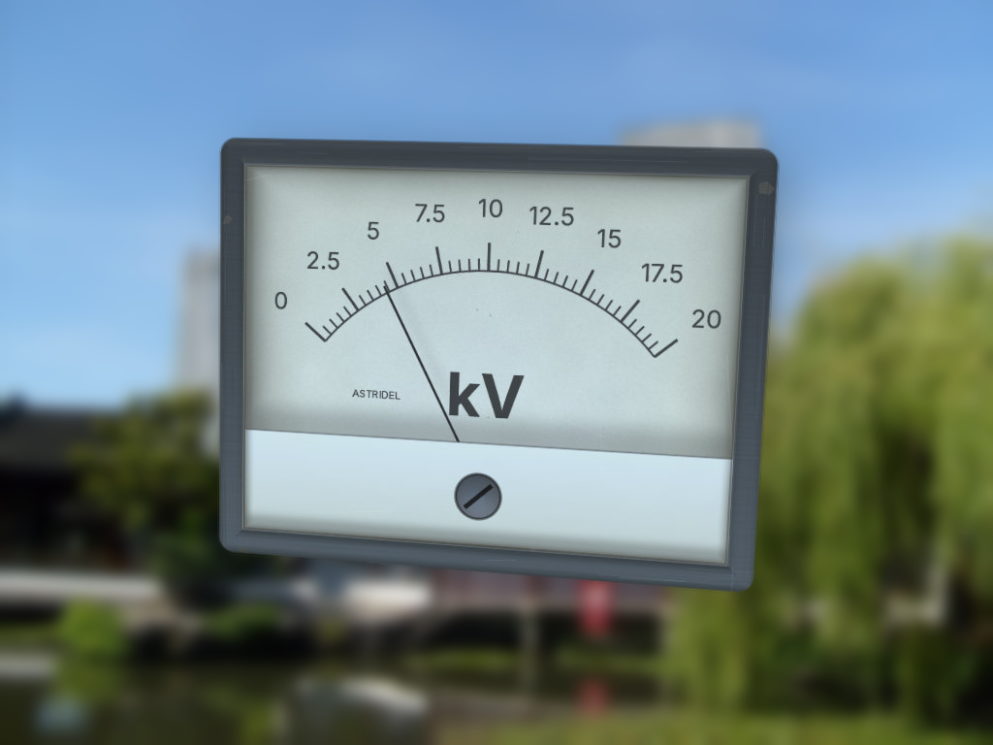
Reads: 4.5 (kV)
